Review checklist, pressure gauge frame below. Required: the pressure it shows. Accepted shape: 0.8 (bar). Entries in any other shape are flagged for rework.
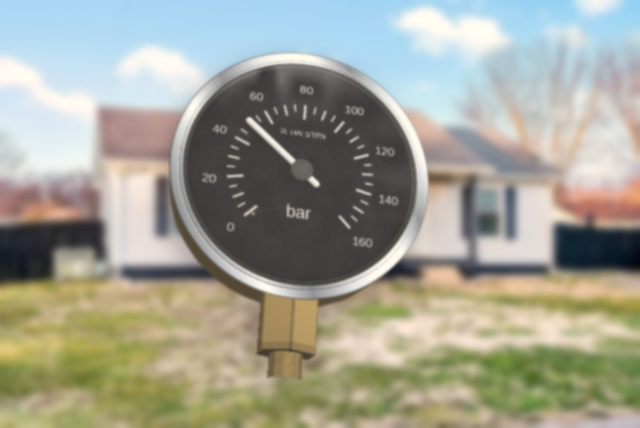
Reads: 50 (bar)
